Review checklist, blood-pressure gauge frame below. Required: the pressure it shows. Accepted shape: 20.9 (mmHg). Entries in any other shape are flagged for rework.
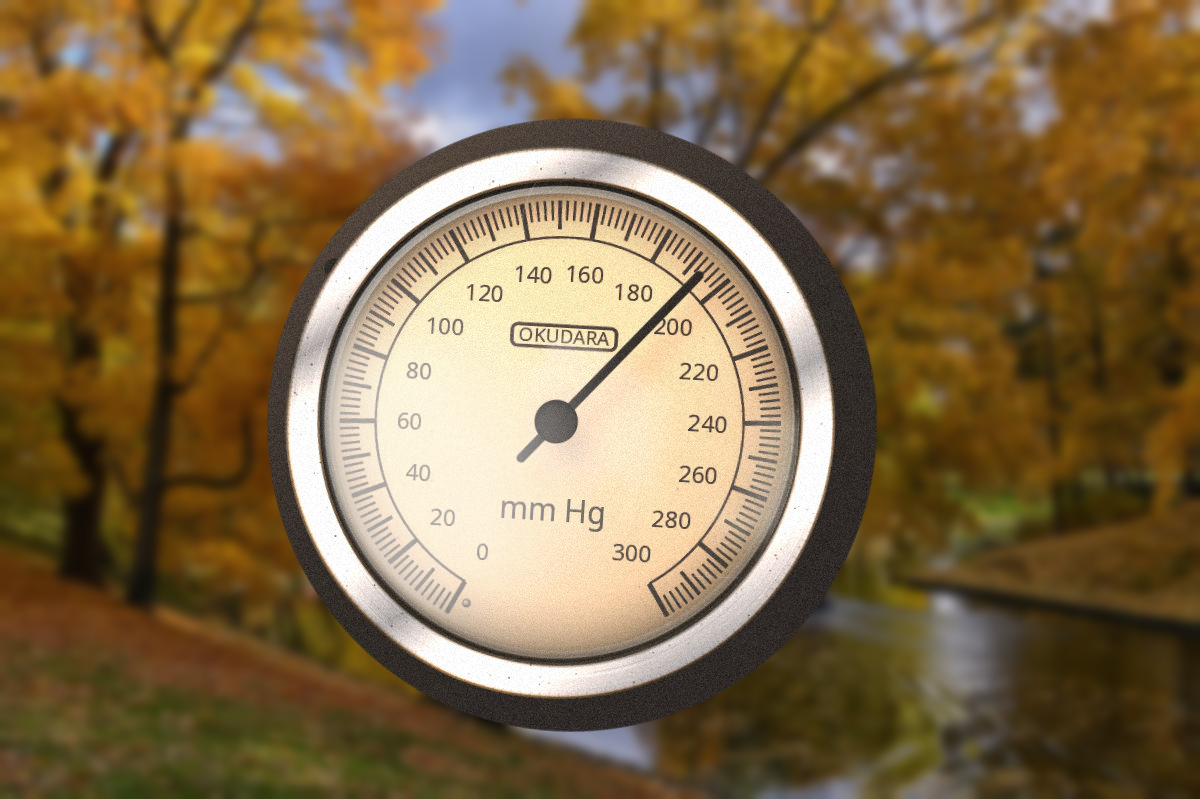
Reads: 194 (mmHg)
